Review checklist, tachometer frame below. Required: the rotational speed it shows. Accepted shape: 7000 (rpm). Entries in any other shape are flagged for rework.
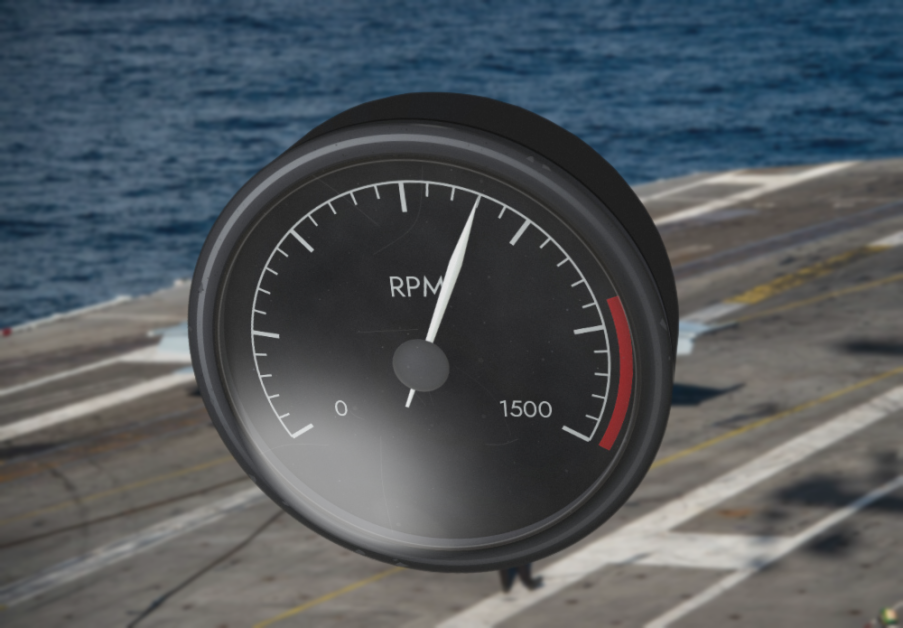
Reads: 900 (rpm)
